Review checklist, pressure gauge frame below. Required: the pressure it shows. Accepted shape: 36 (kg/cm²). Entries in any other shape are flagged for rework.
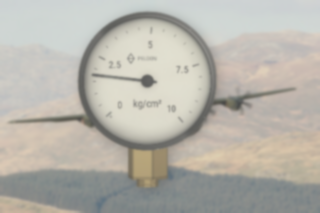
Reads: 1.75 (kg/cm²)
